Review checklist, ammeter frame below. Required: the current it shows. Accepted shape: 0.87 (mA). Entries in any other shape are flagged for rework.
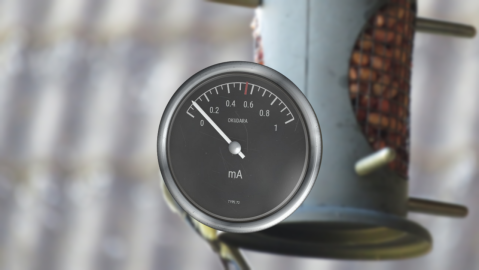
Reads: 0.1 (mA)
